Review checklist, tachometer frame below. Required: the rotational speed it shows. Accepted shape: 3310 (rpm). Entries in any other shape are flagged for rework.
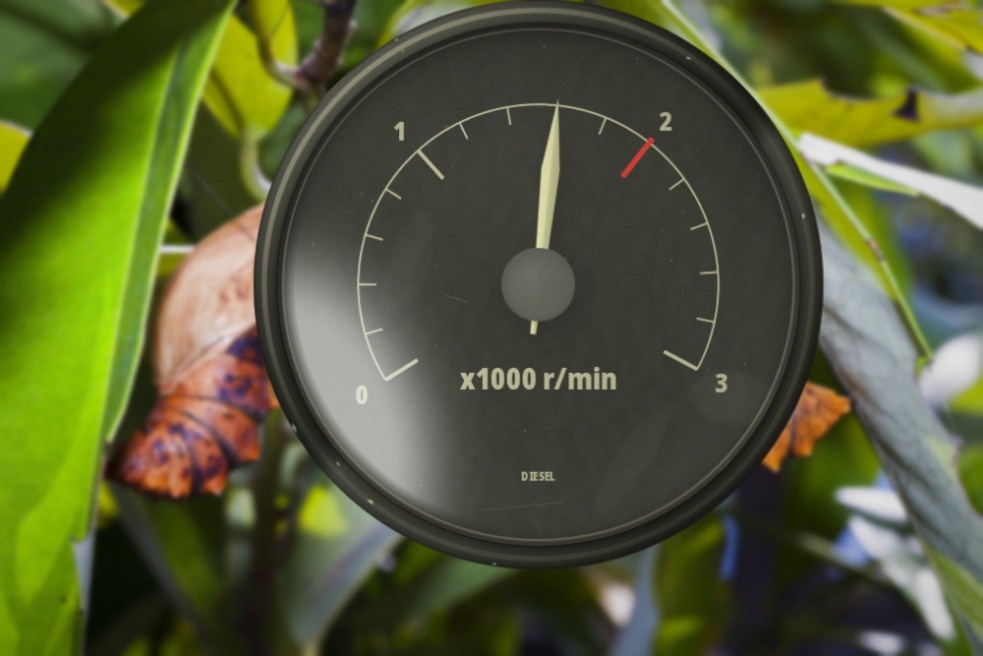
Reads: 1600 (rpm)
